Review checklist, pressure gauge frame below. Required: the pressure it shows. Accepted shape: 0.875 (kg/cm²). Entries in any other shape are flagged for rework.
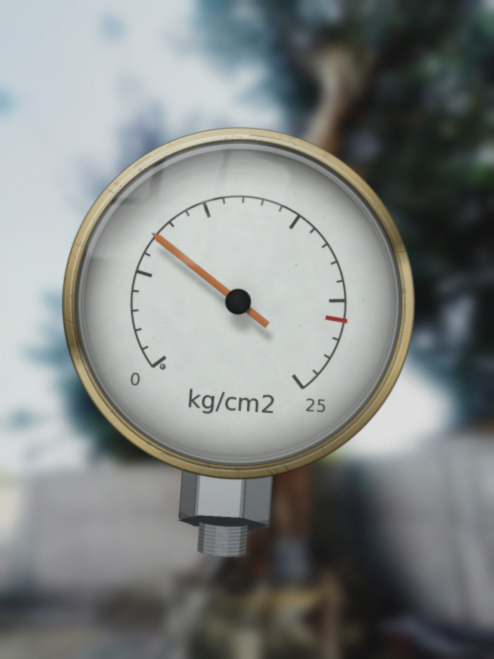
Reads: 7 (kg/cm²)
